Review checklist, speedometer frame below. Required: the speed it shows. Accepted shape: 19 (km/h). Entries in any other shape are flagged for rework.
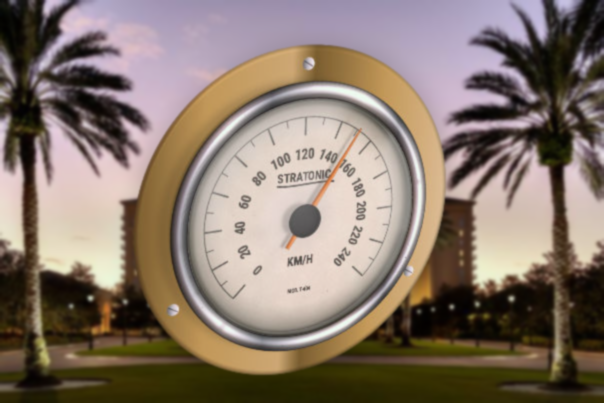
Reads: 150 (km/h)
